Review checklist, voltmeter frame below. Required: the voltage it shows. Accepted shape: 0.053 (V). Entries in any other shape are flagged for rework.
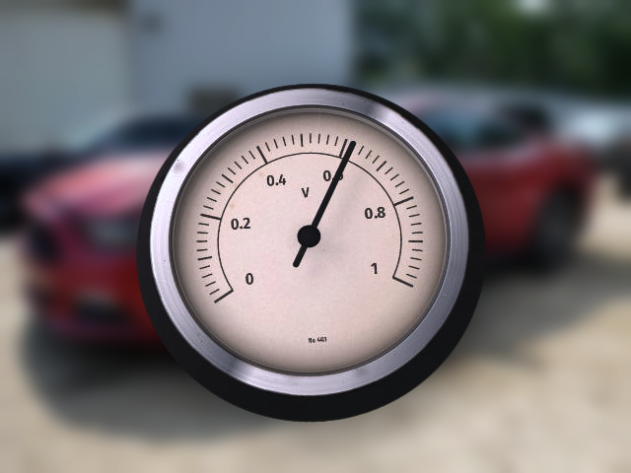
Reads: 0.62 (V)
